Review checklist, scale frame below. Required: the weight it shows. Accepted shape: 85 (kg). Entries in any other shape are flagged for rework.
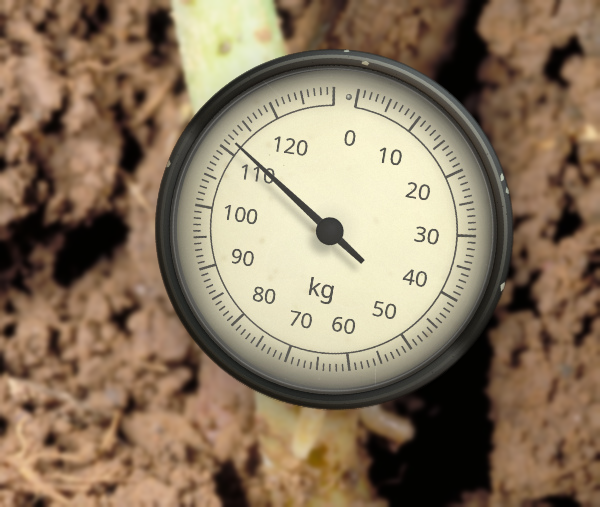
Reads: 112 (kg)
